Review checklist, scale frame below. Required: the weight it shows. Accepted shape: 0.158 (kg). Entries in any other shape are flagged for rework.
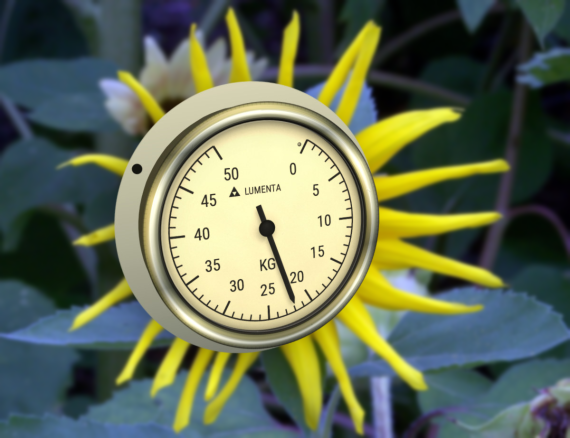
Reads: 22 (kg)
